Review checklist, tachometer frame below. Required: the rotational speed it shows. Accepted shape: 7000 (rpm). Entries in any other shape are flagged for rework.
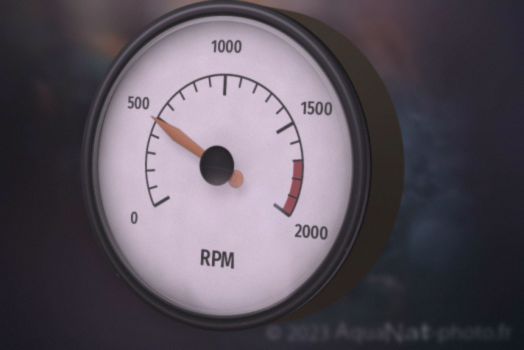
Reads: 500 (rpm)
